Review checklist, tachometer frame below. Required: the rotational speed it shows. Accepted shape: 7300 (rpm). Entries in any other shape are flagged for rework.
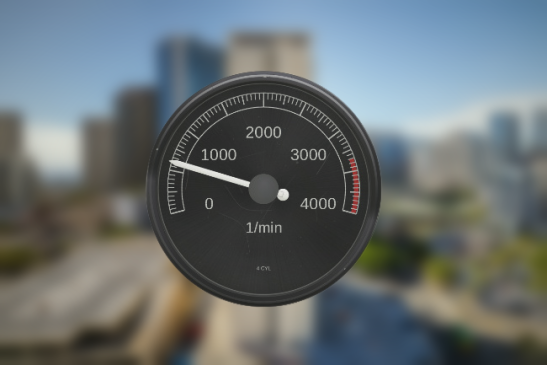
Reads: 600 (rpm)
